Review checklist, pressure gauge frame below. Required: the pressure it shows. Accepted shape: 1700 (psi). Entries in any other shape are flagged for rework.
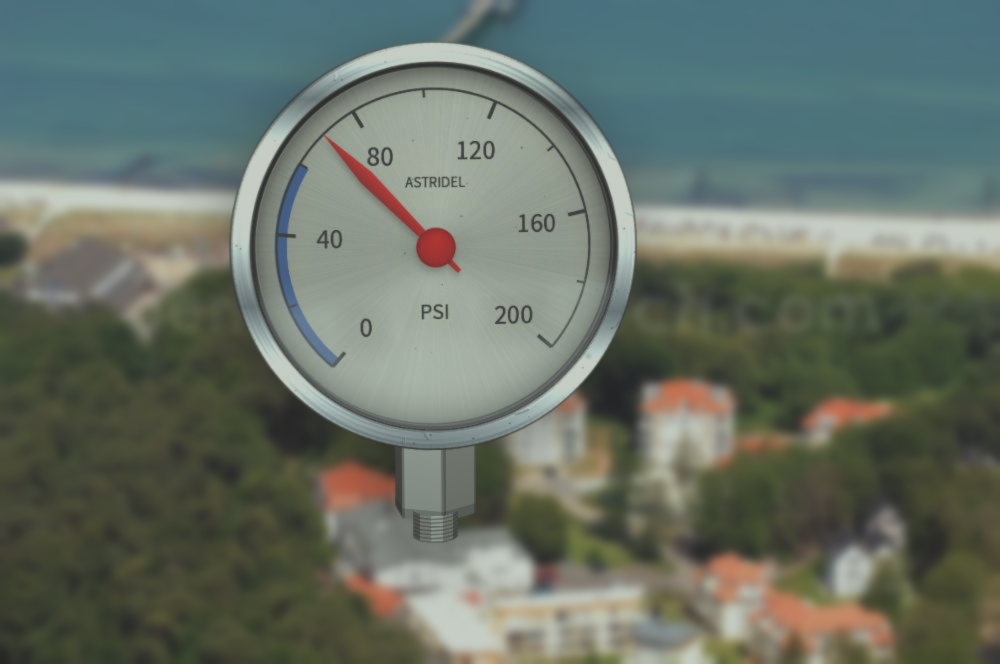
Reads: 70 (psi)
